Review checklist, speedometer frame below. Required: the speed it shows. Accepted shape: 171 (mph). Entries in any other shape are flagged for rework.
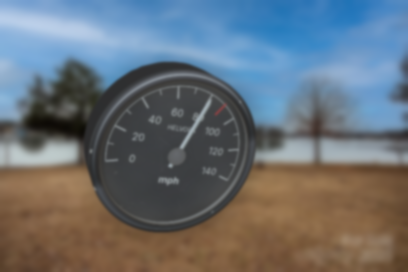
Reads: 80 (mph)
